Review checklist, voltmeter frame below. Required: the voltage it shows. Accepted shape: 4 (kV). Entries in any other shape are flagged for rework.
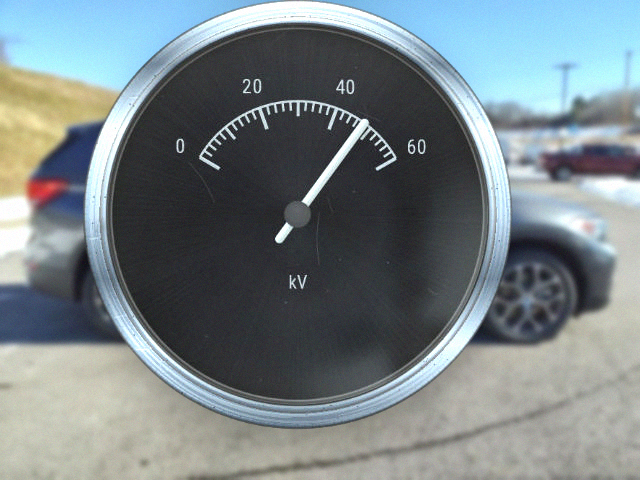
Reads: 48 (kV)
